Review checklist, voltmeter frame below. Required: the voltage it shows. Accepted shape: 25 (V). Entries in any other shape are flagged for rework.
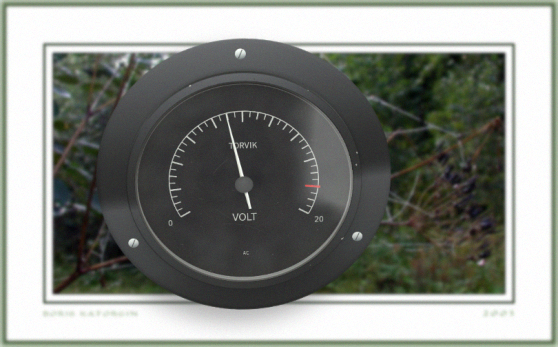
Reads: 9 (V)
